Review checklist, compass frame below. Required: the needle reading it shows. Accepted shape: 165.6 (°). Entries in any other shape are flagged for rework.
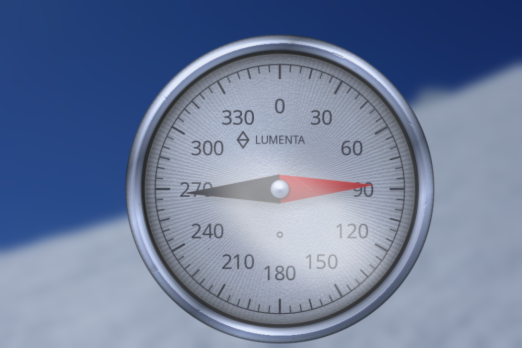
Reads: 87.5 (°)
